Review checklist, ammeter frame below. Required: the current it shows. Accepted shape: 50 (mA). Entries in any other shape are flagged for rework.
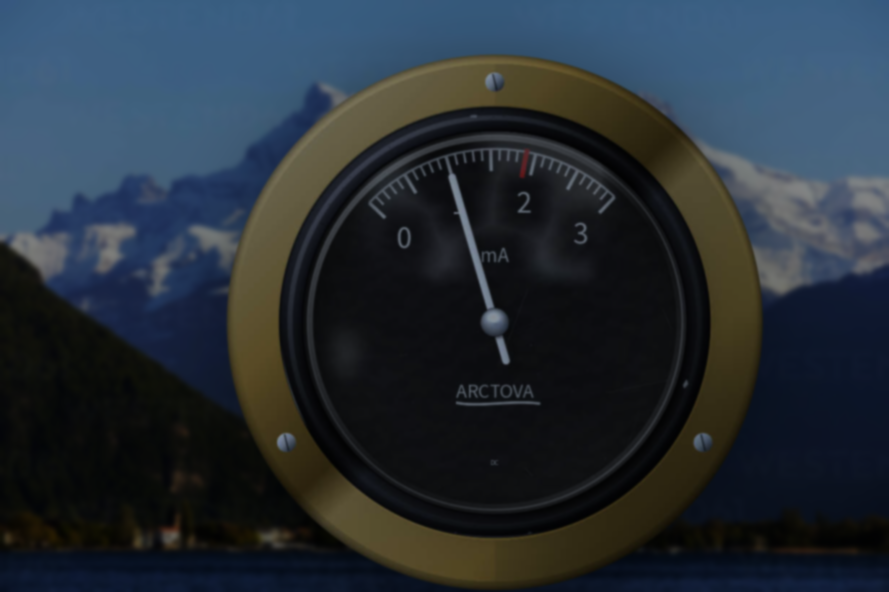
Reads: 1 (mA)
